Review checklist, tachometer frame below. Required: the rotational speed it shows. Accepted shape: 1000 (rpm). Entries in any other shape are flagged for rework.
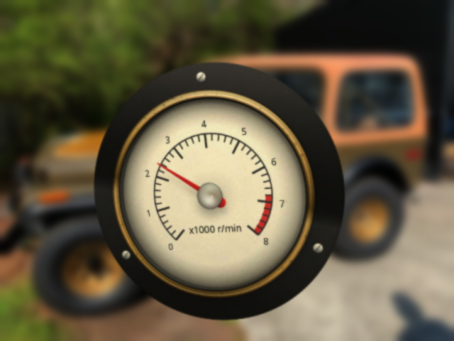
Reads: 2400 (rpm)
